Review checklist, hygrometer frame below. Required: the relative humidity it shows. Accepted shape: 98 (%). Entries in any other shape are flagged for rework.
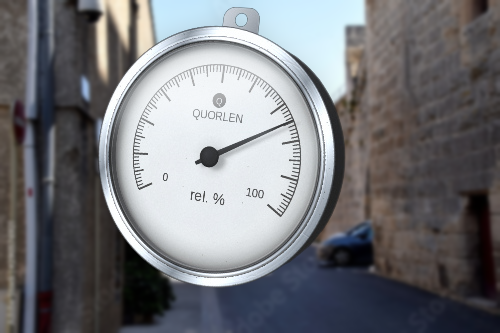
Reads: 75 (%)
